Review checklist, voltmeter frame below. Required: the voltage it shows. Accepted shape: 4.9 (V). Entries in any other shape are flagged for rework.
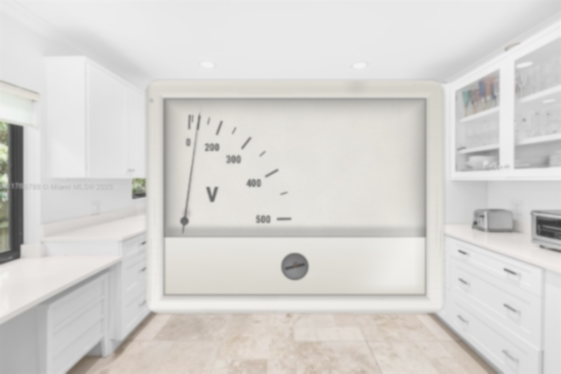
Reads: 100 (V)
